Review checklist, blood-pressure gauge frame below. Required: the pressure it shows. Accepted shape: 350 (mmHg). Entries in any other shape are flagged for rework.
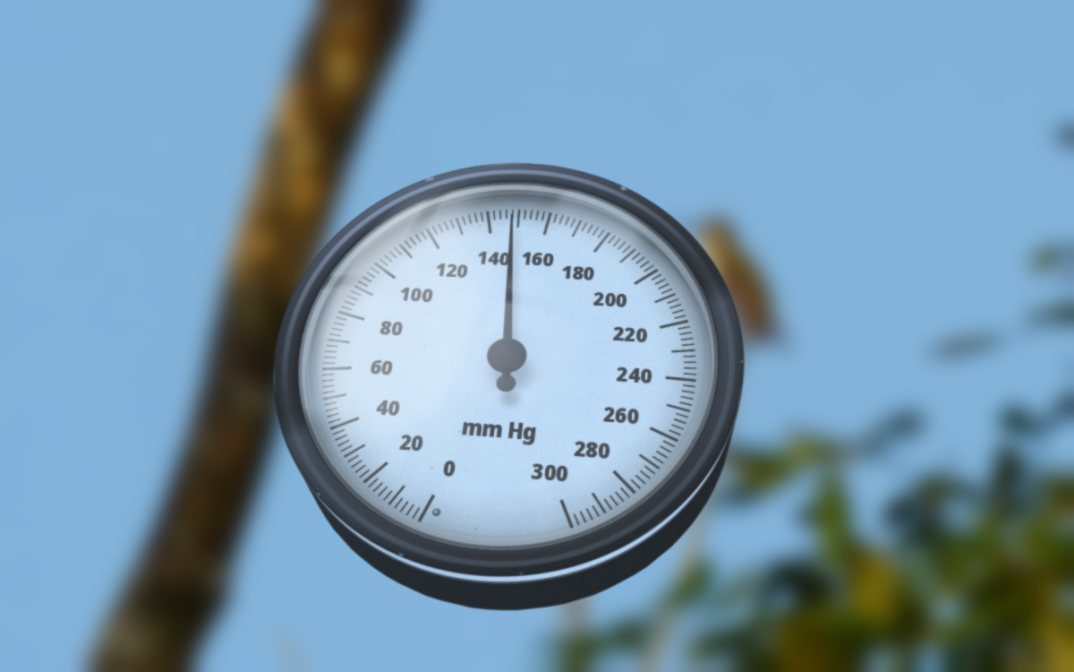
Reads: 148 (mmHg)
